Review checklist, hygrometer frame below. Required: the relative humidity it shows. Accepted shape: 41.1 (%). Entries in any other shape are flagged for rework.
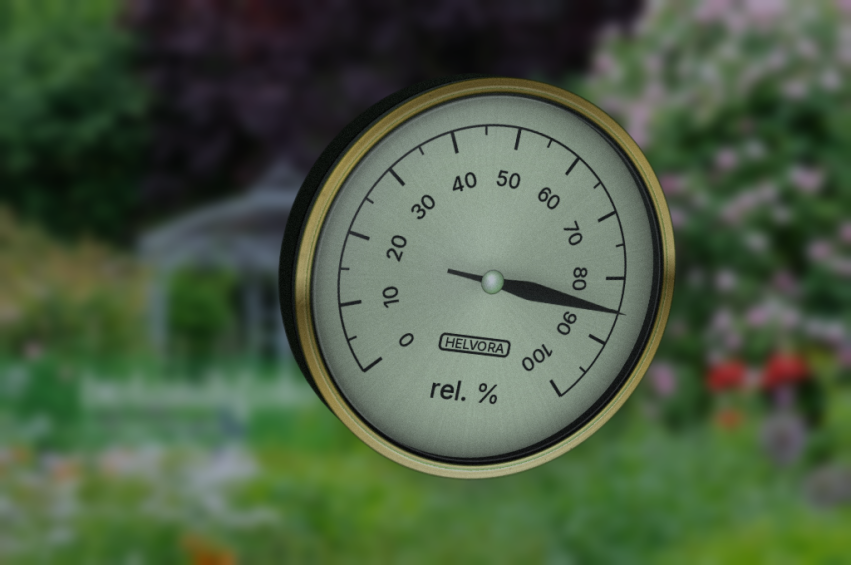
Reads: 85 (%)
